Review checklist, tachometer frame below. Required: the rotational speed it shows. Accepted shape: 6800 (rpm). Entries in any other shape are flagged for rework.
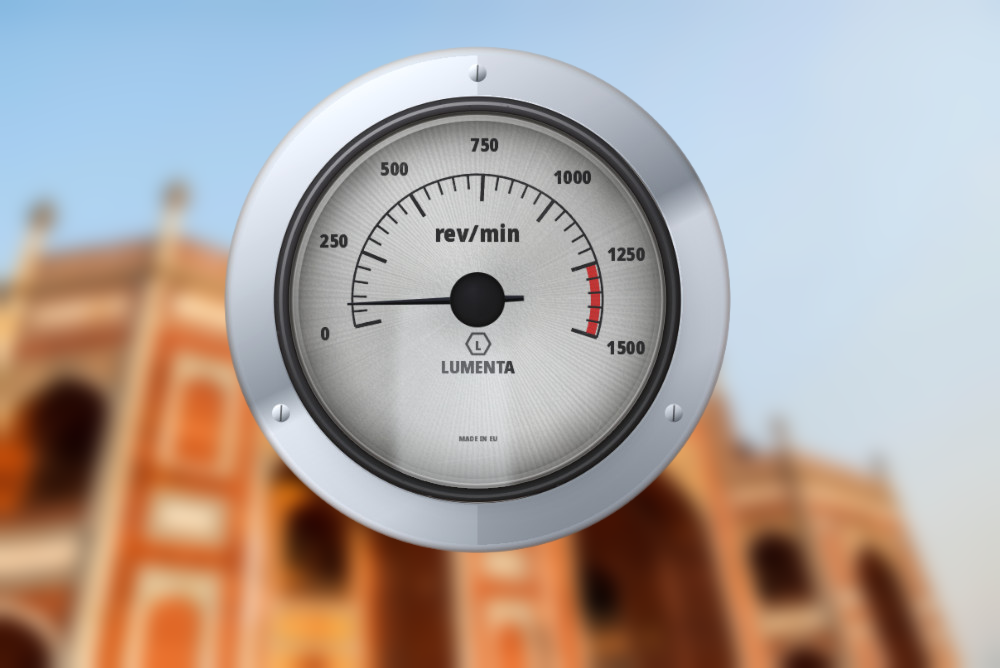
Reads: 75 (rpm)
